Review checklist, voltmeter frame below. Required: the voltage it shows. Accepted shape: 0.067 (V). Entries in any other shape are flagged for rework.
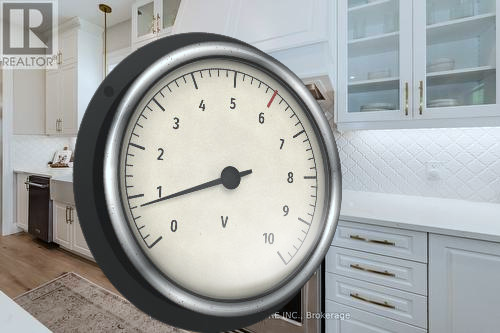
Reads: 0.8 (V)
